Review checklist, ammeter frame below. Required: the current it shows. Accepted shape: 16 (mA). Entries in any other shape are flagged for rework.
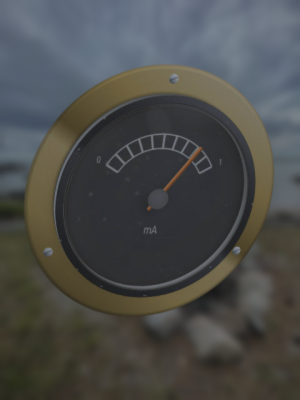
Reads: 0.8 (mA)
